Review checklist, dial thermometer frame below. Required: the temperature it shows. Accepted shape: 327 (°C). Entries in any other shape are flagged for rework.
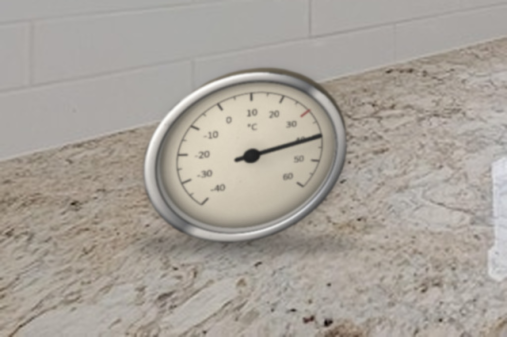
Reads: 40 (°C)
